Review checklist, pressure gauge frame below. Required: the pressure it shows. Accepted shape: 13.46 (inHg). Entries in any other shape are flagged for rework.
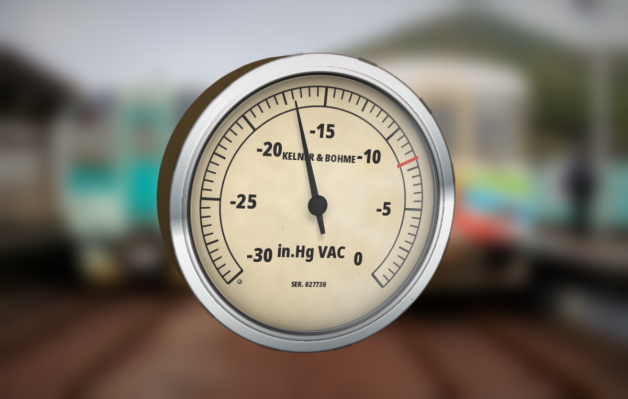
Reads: -17 (inHg)
